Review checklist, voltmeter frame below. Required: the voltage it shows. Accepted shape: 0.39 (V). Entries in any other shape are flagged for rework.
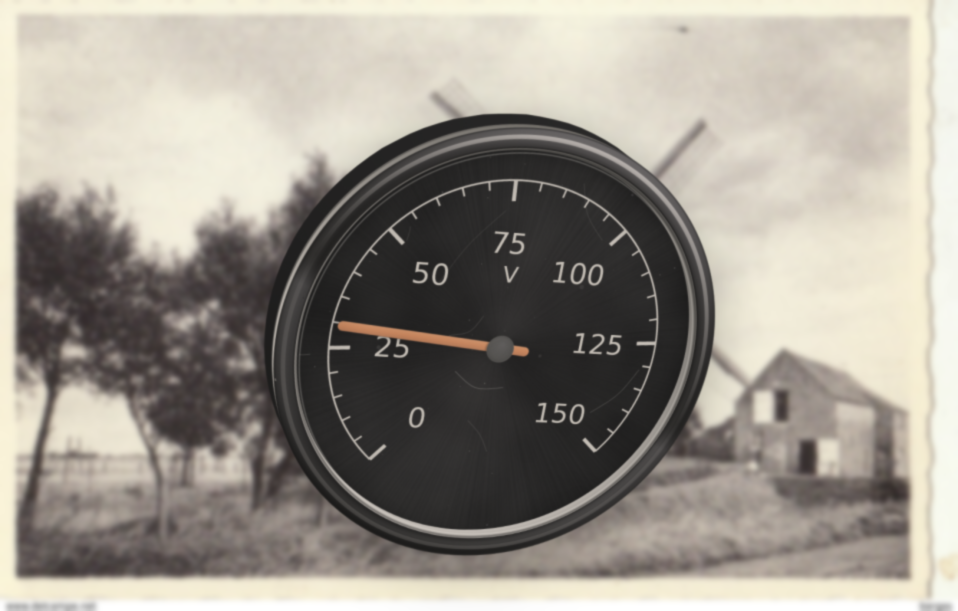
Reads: 30 (V)
